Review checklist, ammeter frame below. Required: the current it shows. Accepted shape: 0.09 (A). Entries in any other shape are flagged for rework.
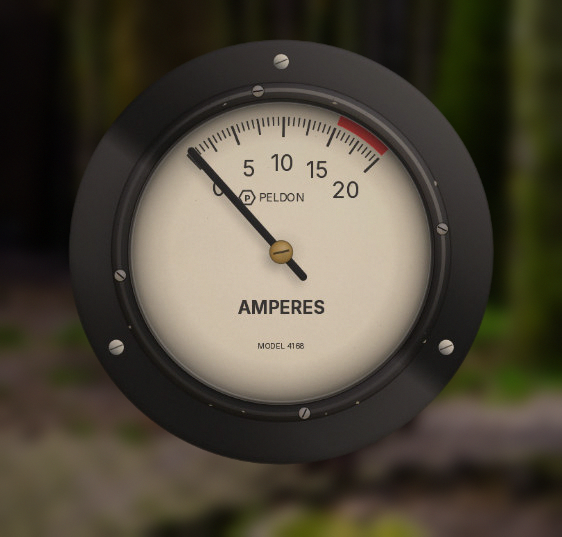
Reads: 0.5 (A)
